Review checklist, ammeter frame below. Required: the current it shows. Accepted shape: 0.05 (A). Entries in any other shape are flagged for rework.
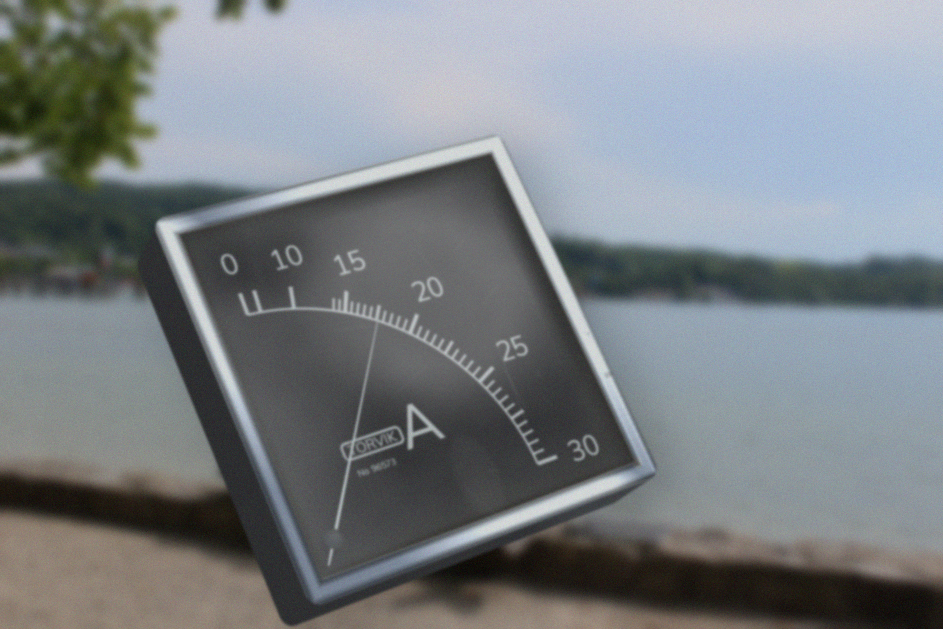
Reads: 17.5 (A)
